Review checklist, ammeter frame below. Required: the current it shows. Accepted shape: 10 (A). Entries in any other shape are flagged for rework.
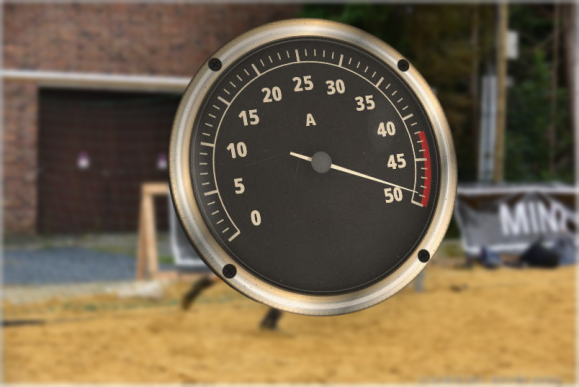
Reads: 49 (A)
